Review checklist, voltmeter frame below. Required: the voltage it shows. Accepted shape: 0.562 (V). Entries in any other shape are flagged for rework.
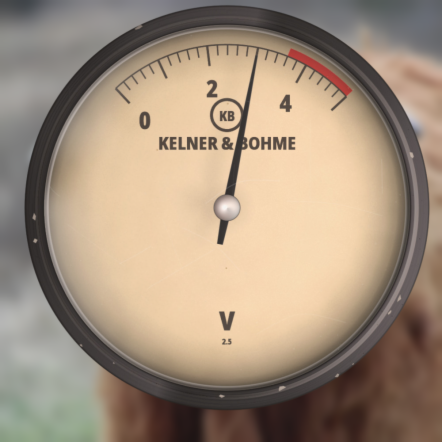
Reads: 3 (V)
